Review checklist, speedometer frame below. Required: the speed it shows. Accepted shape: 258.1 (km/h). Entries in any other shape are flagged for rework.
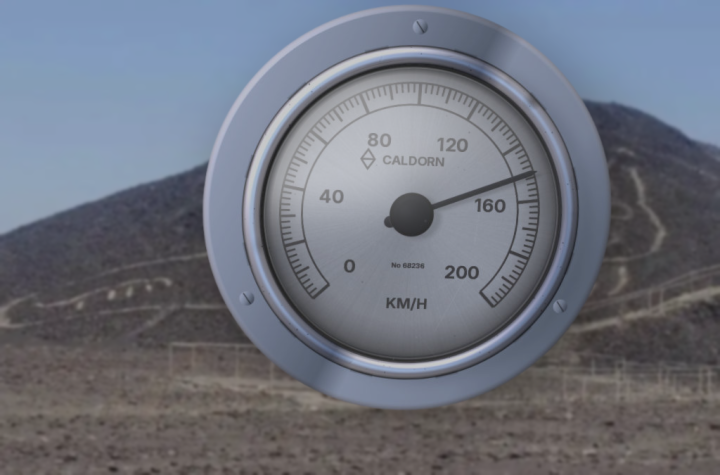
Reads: 150 (km/h)
